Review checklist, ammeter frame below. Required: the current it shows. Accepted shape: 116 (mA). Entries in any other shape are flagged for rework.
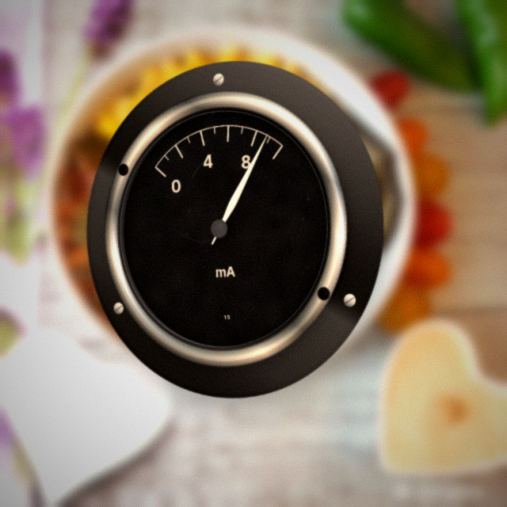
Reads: 9 (mA)
